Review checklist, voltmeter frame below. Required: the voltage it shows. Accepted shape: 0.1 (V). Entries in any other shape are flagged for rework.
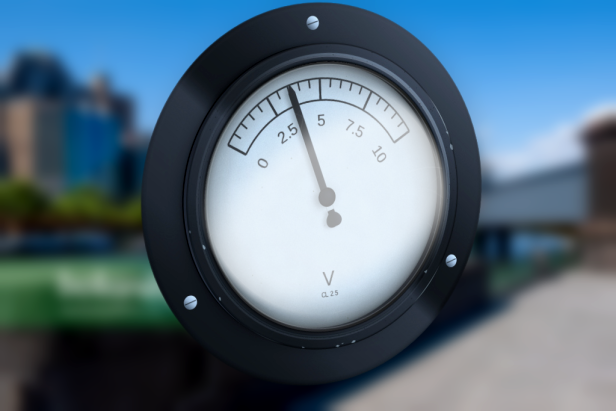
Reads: 3.5 (V)
